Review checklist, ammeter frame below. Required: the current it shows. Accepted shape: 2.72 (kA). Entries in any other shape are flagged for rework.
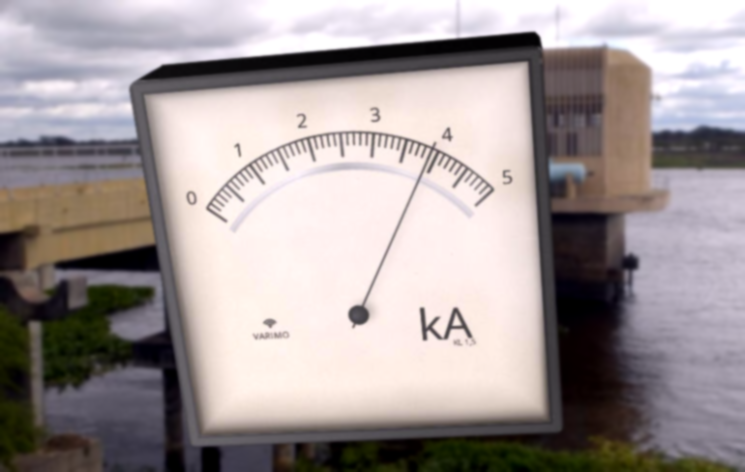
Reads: 3.9 (kA)
